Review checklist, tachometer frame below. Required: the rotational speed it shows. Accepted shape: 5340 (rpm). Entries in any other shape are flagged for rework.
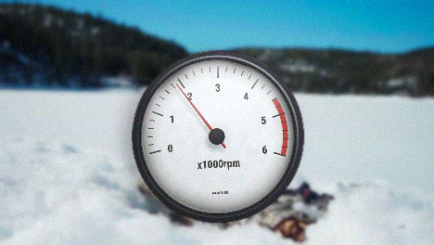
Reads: 1900 (rpm)
